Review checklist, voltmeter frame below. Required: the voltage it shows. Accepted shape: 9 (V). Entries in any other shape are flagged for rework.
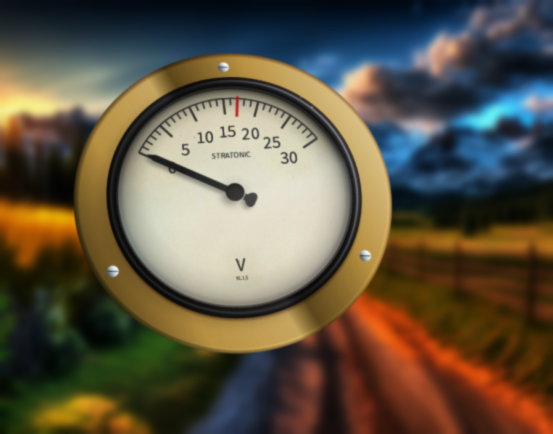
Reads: 0 (V)
